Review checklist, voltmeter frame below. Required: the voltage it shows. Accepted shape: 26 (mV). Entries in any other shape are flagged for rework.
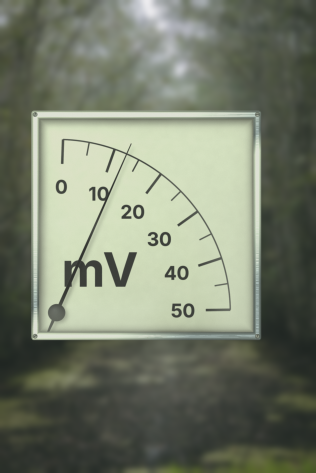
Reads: 12.5 (mV)
